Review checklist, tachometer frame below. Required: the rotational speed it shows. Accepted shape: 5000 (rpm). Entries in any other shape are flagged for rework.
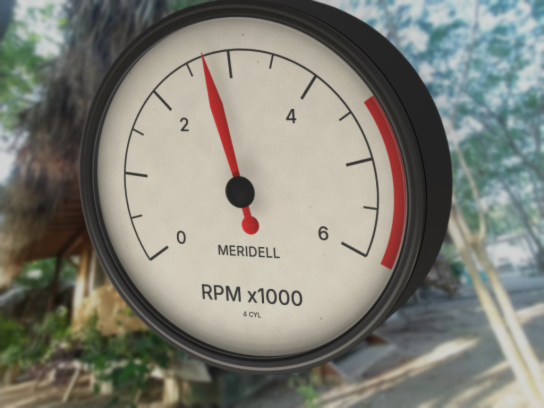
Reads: 2750 (rpm)
